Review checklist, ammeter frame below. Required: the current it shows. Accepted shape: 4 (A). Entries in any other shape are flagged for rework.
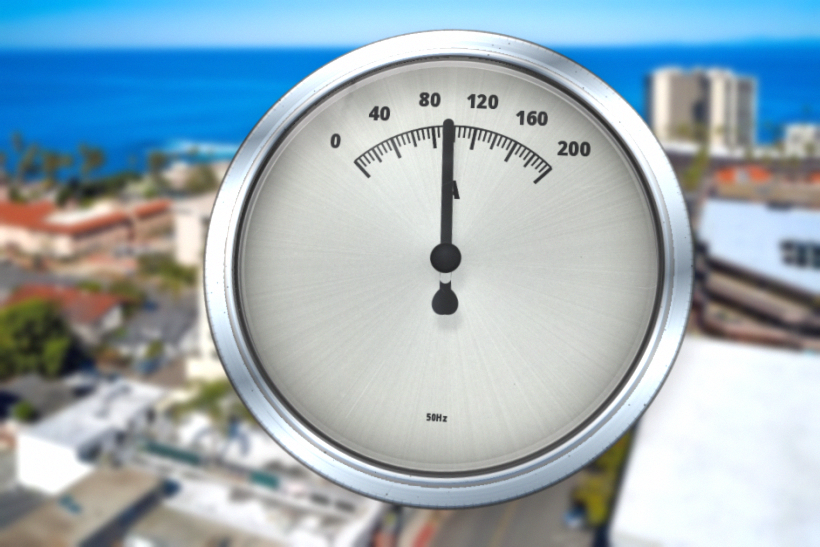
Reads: 95 (A)
